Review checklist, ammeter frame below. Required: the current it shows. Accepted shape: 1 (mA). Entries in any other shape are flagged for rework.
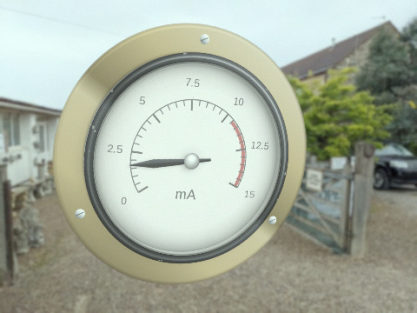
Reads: 1.75 (mA)
